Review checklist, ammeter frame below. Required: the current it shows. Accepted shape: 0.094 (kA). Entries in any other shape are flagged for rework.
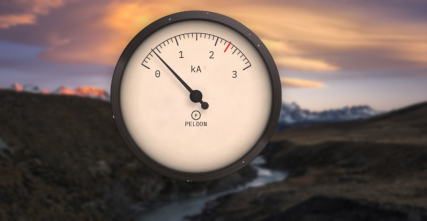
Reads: 0.4 (kA)
